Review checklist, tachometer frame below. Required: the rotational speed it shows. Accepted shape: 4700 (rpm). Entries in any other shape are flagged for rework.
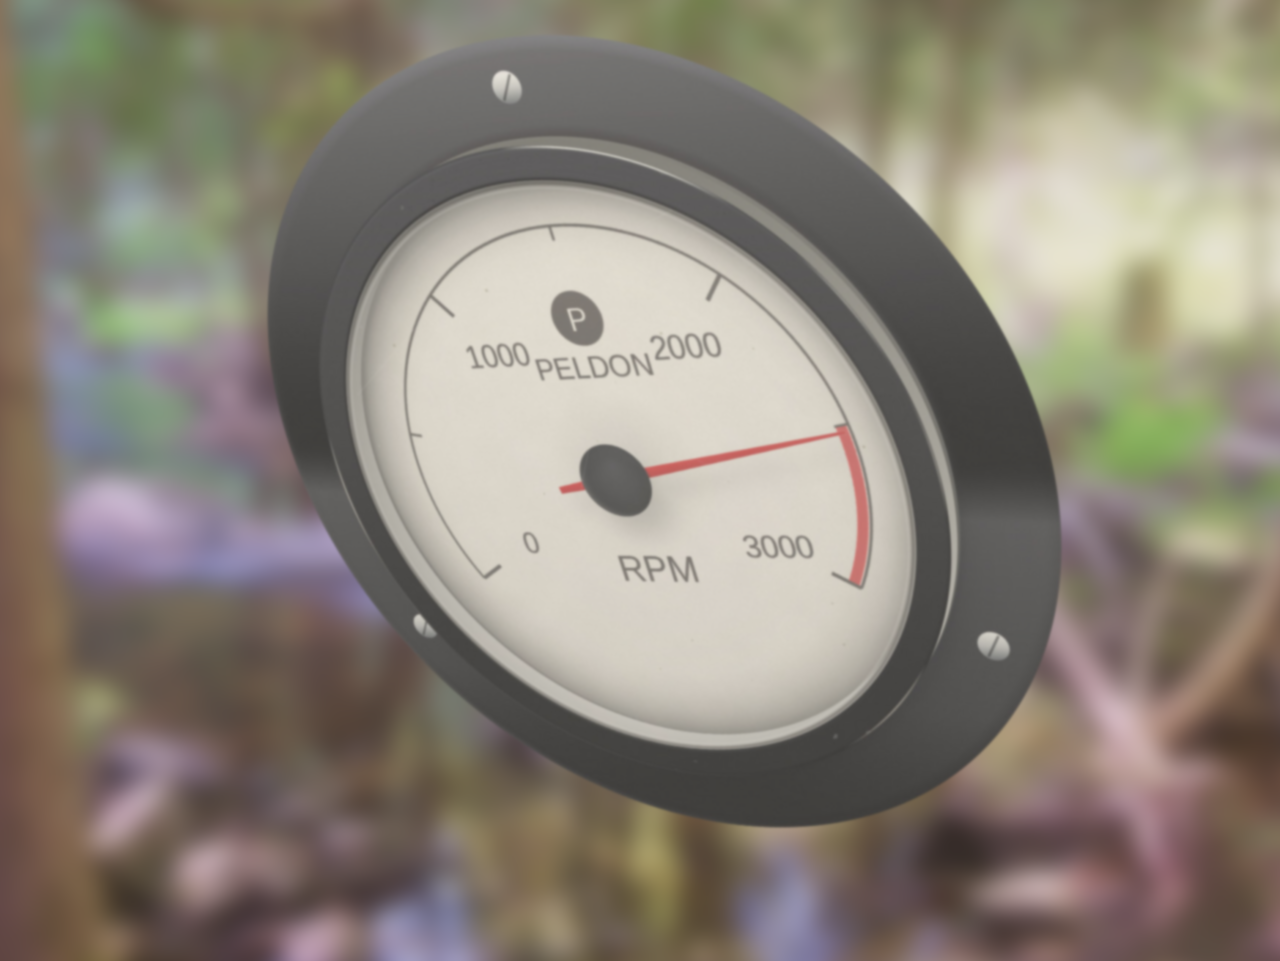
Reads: 2500 (rpm)
